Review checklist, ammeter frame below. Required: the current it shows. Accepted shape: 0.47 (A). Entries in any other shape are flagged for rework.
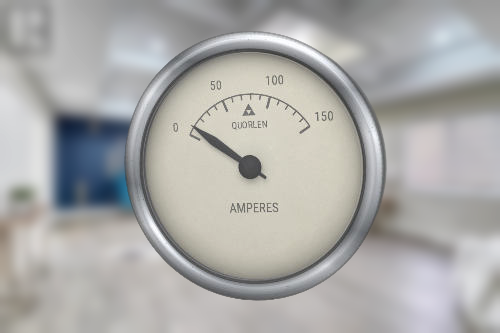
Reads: 10 (A)
